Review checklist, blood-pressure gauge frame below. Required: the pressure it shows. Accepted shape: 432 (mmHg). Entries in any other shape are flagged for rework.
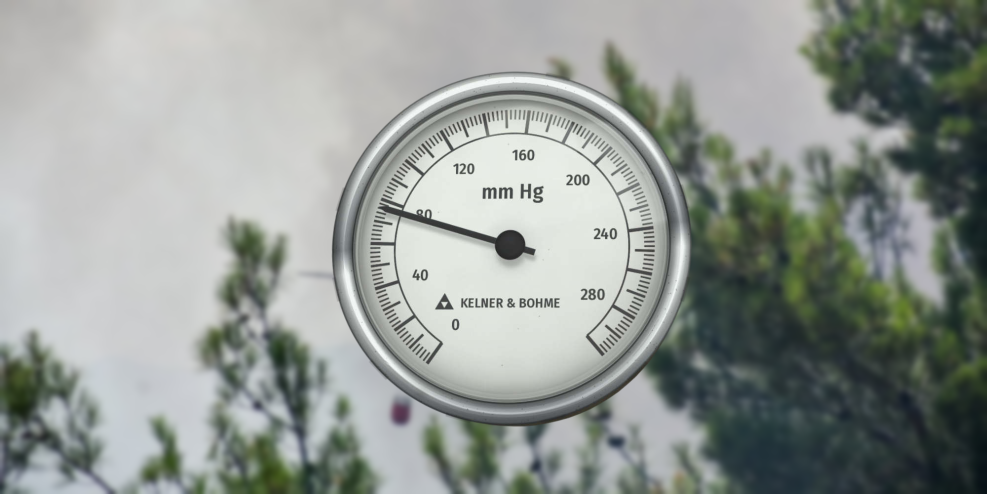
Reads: 76 (mmHg)
